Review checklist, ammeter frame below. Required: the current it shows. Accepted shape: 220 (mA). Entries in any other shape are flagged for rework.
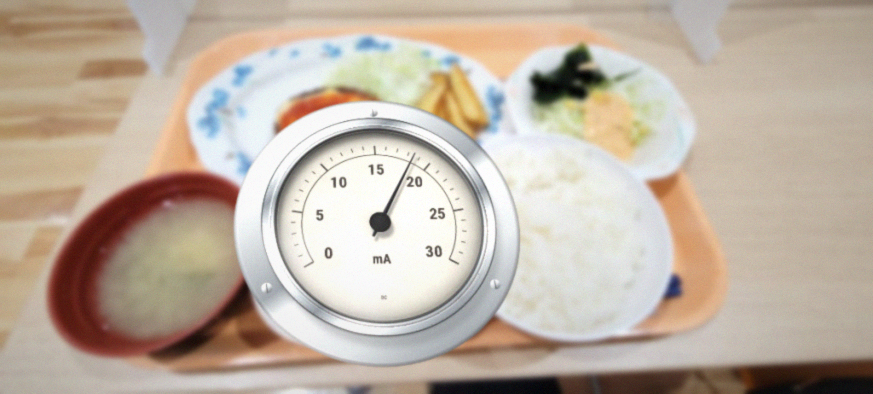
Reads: 18.5 (mA)
